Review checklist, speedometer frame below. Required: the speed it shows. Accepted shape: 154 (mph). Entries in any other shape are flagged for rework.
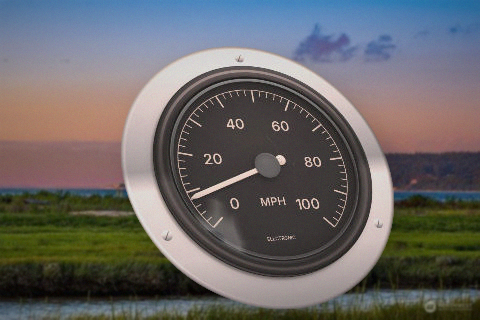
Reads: 8 (mph)
